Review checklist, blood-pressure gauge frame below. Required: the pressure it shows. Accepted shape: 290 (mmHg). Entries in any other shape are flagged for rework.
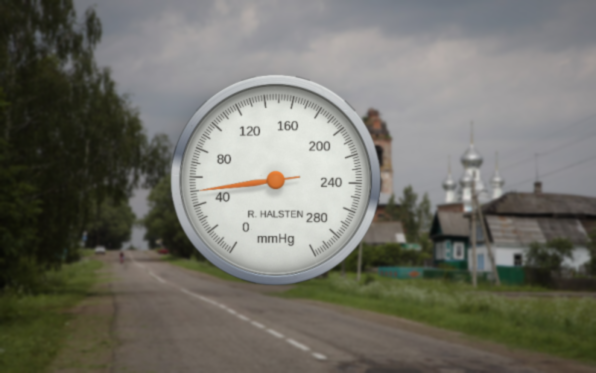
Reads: 50 (mmHg)
